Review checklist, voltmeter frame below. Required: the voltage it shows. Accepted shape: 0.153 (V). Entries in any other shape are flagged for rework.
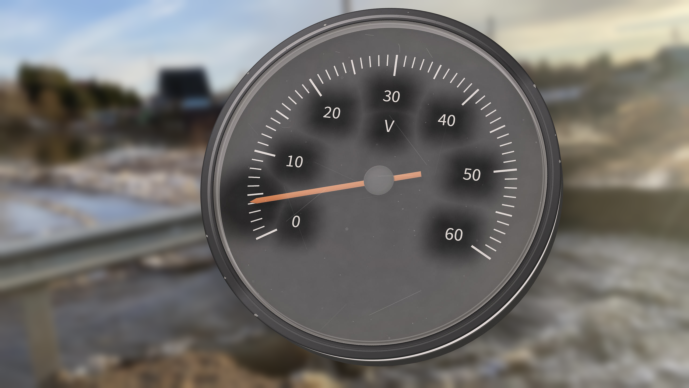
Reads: 4 (V)
